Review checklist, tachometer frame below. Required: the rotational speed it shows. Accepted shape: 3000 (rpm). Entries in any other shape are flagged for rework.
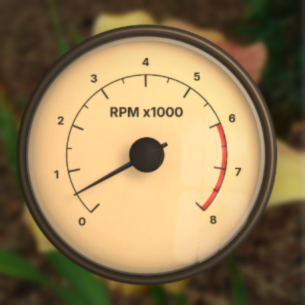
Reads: 500 (rpm)
